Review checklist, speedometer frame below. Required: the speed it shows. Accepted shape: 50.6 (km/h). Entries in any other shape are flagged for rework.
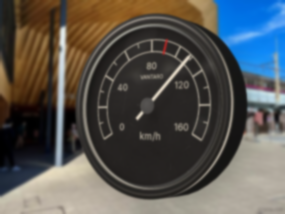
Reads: 110 (km/h)
